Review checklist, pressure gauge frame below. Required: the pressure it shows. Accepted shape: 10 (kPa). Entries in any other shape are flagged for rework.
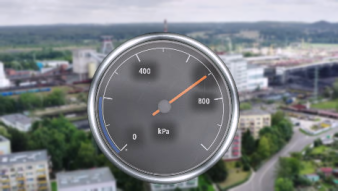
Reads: 700 (kPa)
